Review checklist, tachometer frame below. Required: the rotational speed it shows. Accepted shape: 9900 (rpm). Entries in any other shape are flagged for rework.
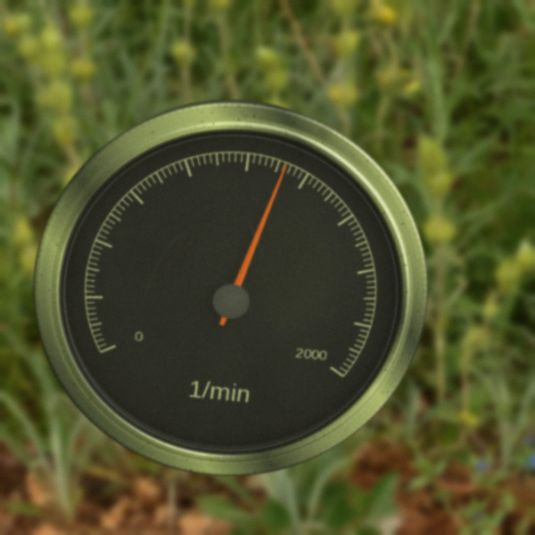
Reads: 1120 (rpm)
